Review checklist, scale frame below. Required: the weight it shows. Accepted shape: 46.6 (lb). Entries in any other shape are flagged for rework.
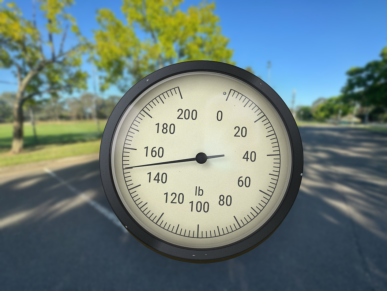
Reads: 150 (lb)
